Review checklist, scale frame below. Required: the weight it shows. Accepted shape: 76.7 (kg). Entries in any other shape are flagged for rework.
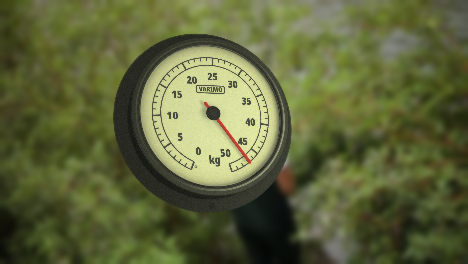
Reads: 47 (kg)
